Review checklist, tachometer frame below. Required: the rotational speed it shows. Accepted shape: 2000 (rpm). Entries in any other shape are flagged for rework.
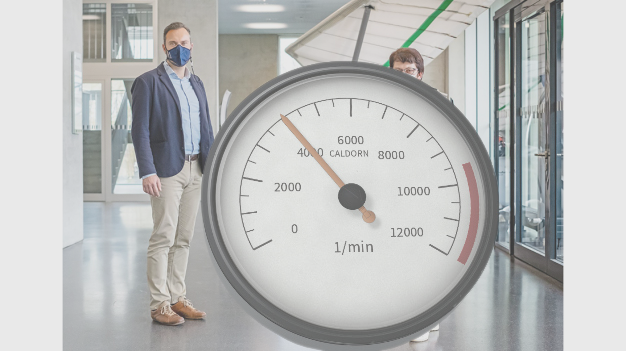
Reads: 4000 (rpm)
